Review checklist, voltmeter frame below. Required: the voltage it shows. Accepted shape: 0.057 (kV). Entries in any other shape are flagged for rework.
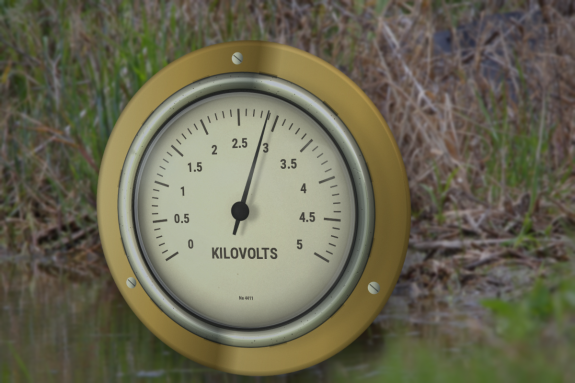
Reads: 2.9 (kV)
